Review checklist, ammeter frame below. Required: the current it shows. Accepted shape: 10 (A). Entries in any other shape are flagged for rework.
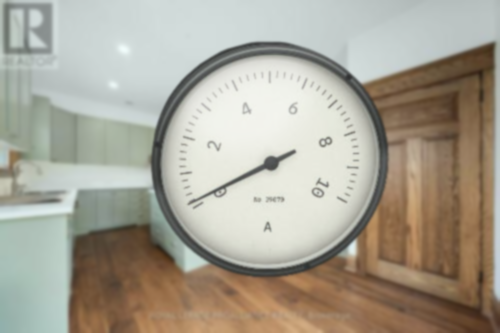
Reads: 0.2 (A)
